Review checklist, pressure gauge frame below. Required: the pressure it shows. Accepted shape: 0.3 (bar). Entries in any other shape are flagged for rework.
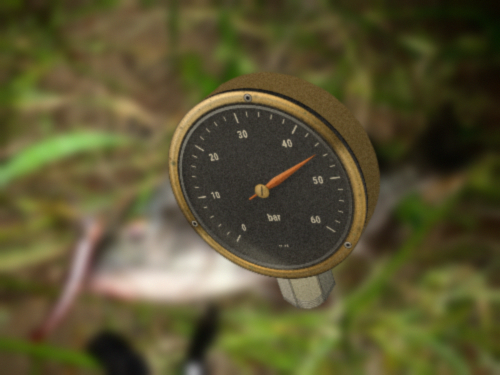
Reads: 45 (bar)
